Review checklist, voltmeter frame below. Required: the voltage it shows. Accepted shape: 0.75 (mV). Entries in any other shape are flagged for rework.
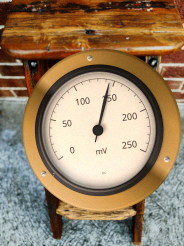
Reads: 145 (mV)
